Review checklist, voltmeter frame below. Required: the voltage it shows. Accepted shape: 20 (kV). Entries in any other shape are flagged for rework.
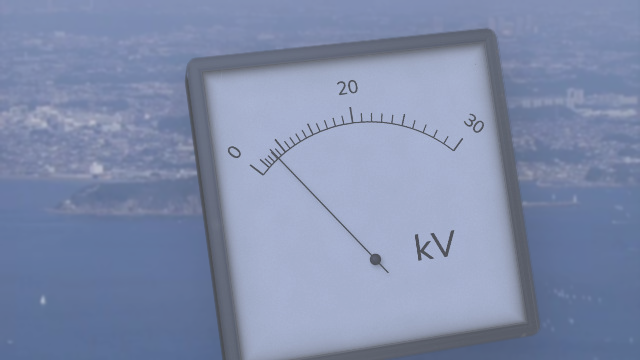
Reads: 8 (kV)
